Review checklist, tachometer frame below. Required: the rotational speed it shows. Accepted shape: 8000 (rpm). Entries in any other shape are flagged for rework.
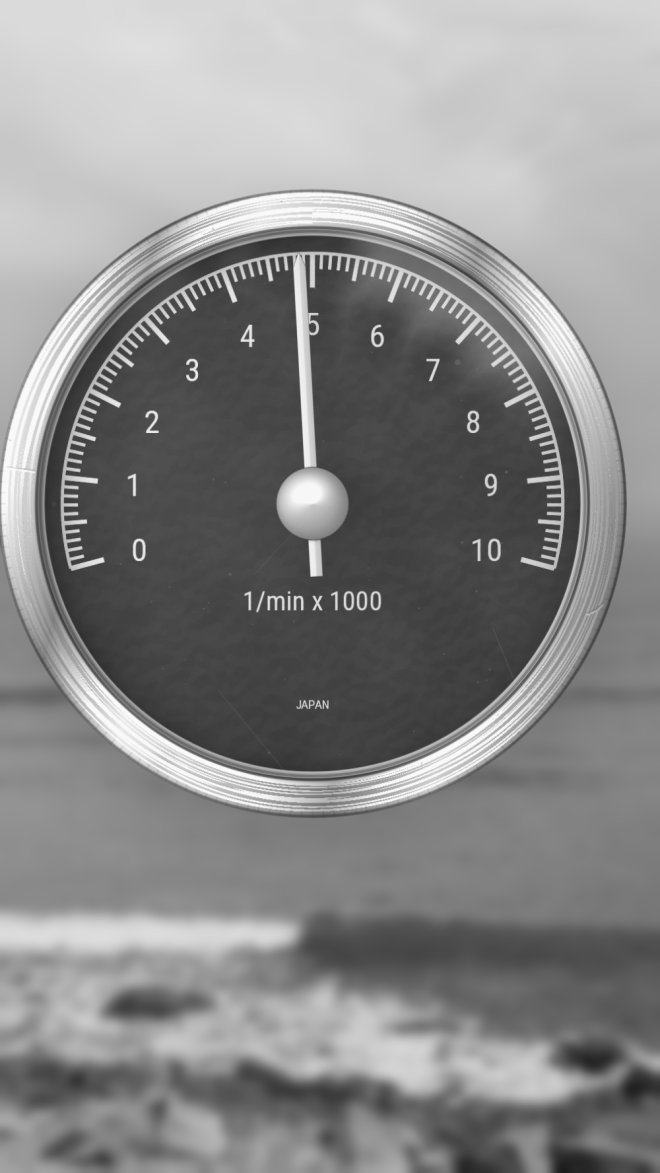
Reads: 4850 (rpm)
